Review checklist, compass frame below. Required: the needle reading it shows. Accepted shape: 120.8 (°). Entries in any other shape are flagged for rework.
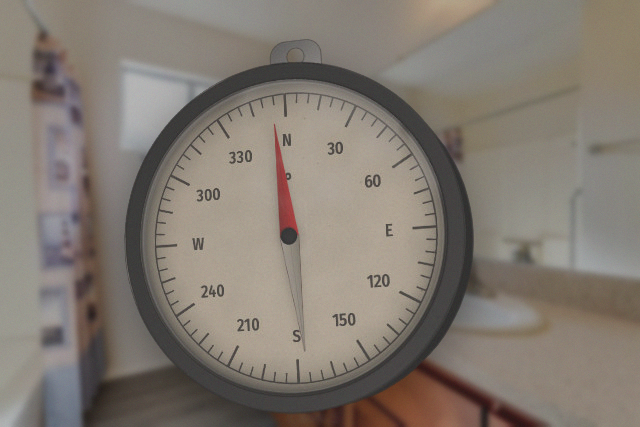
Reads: 355 (°)
